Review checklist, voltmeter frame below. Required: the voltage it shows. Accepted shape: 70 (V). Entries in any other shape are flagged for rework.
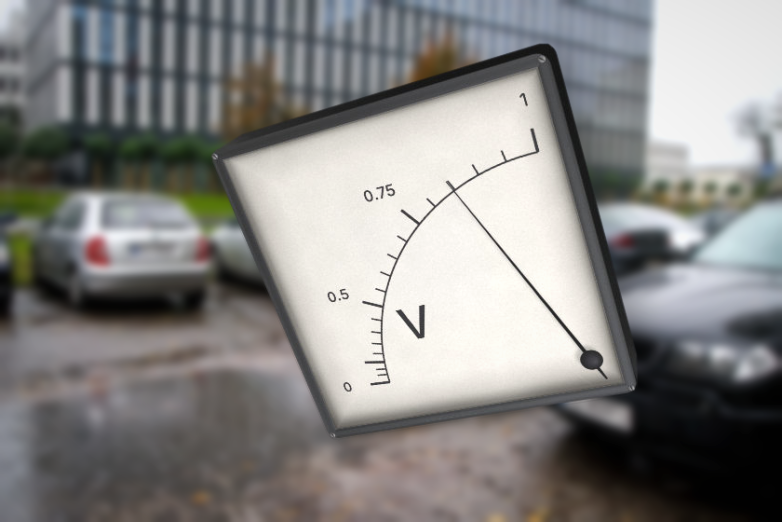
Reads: 0.85 (V)
